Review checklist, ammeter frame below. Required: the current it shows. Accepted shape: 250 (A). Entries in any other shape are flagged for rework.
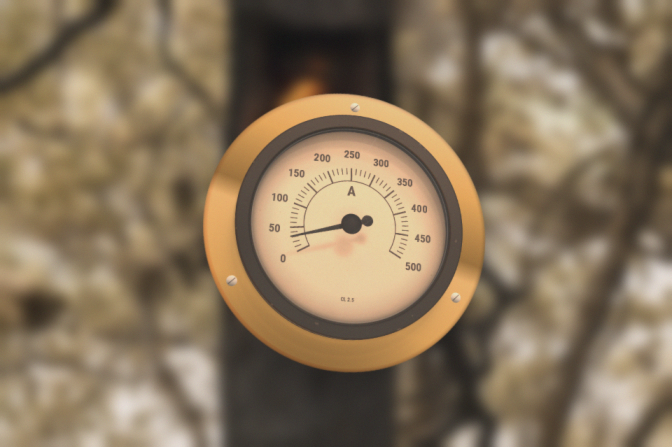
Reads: 30 (A)
